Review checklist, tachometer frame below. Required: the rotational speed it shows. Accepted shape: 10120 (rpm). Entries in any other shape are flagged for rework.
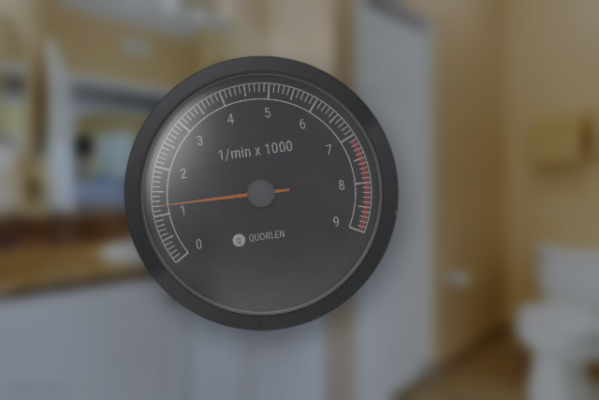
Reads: 1200 (rpm)
